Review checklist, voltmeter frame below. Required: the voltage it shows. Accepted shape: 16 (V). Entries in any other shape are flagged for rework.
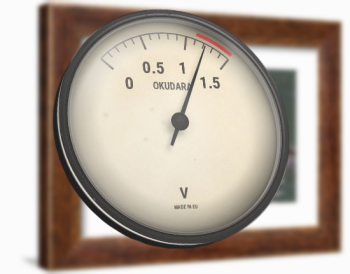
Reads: 1.2 (V)
